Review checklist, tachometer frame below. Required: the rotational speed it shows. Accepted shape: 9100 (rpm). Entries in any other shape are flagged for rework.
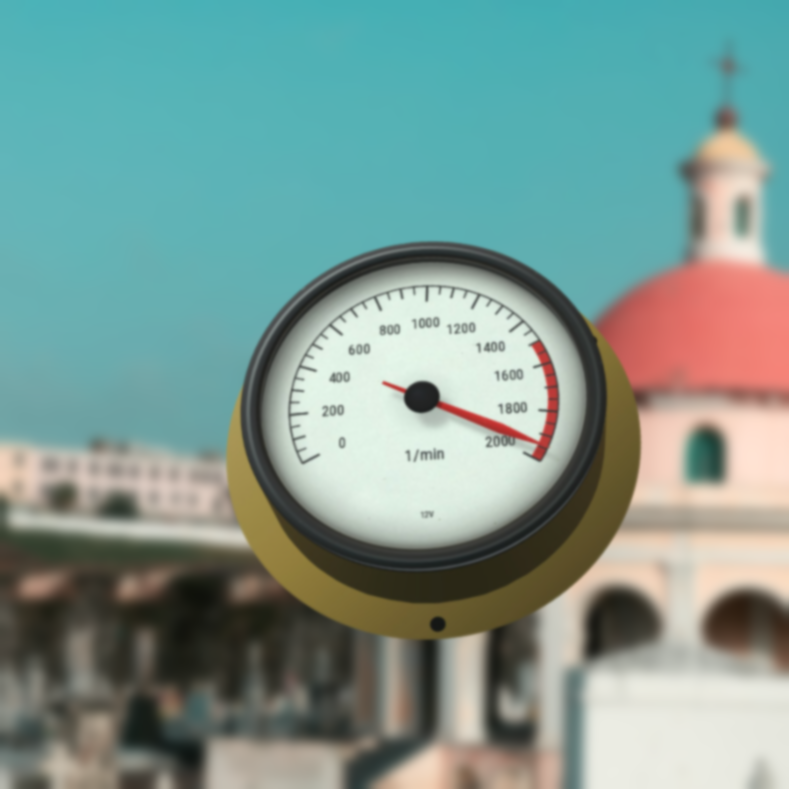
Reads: 1950 (rpm)
